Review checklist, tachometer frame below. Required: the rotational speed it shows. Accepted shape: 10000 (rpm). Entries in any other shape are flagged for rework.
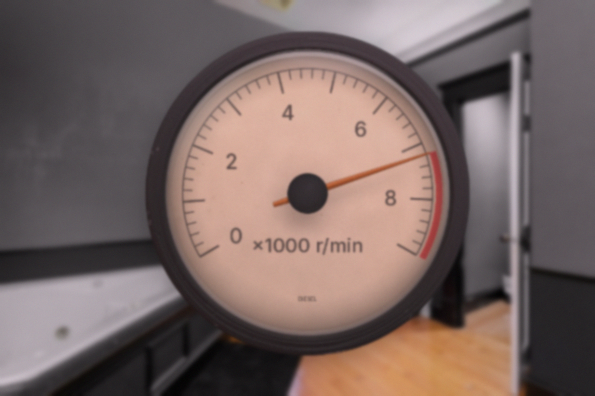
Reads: 7200 (rpm)
